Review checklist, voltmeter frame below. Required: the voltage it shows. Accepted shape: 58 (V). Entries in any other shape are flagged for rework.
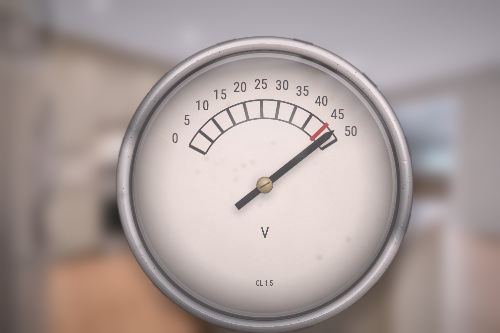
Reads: 47.5 (V)
